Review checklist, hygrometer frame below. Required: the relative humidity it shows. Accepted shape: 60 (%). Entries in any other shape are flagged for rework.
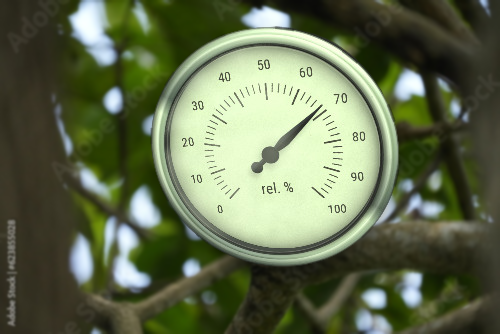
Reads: 68 (%)
